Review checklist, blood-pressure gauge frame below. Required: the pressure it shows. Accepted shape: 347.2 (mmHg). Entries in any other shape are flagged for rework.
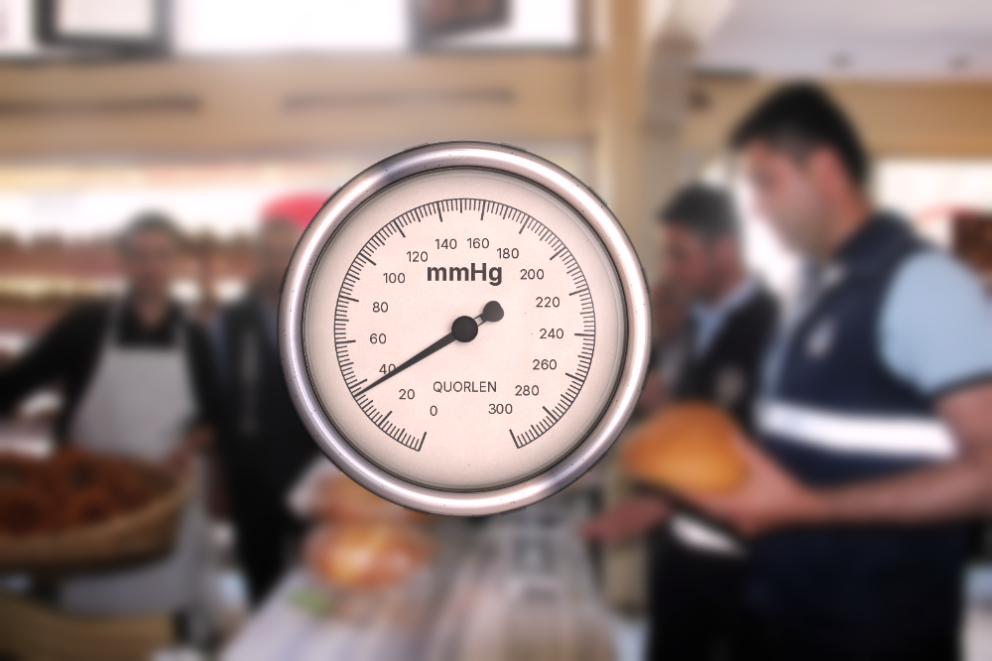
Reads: 36 (mmHg)
